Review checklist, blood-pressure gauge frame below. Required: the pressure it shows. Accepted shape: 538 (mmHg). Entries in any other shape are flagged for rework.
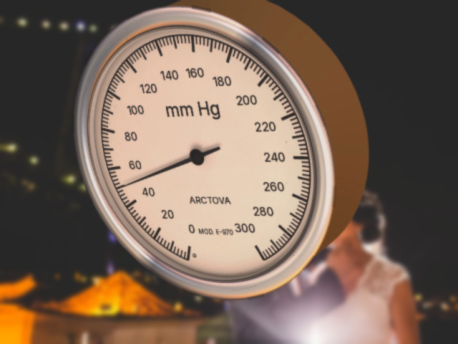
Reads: 50 (mmHg)
